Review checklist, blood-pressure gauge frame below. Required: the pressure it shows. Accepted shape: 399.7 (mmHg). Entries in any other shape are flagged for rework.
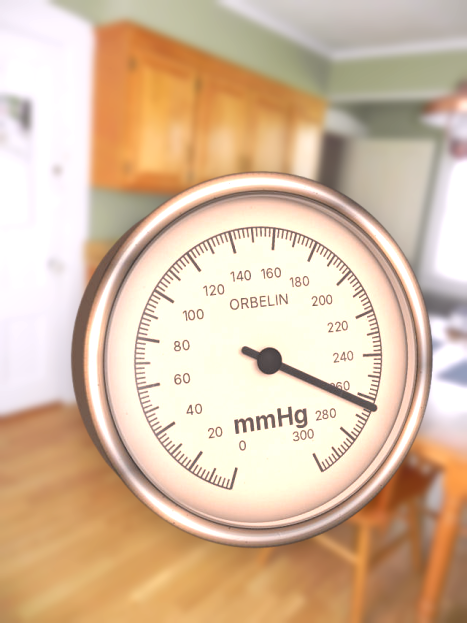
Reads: 264 (mmHg)
